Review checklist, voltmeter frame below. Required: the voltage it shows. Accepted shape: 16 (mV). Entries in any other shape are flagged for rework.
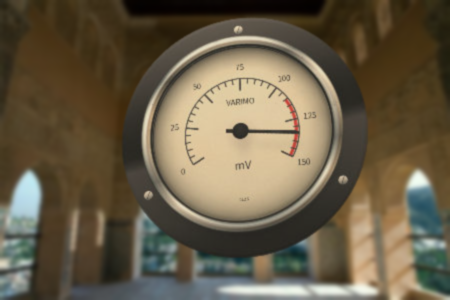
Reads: 135 (mV)
